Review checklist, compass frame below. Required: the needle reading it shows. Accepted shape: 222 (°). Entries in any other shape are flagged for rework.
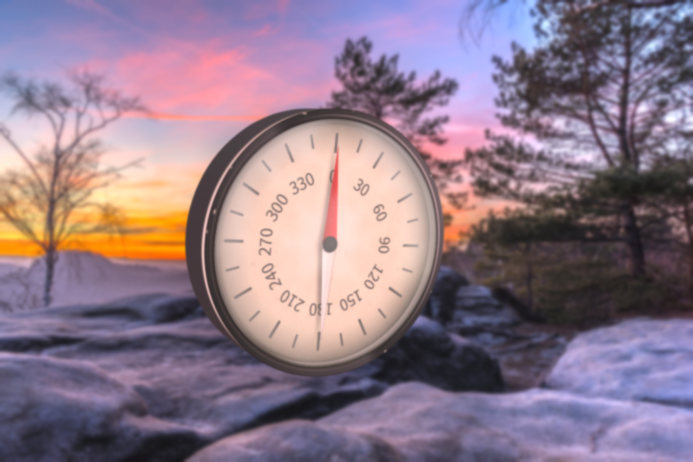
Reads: 0 (°)
